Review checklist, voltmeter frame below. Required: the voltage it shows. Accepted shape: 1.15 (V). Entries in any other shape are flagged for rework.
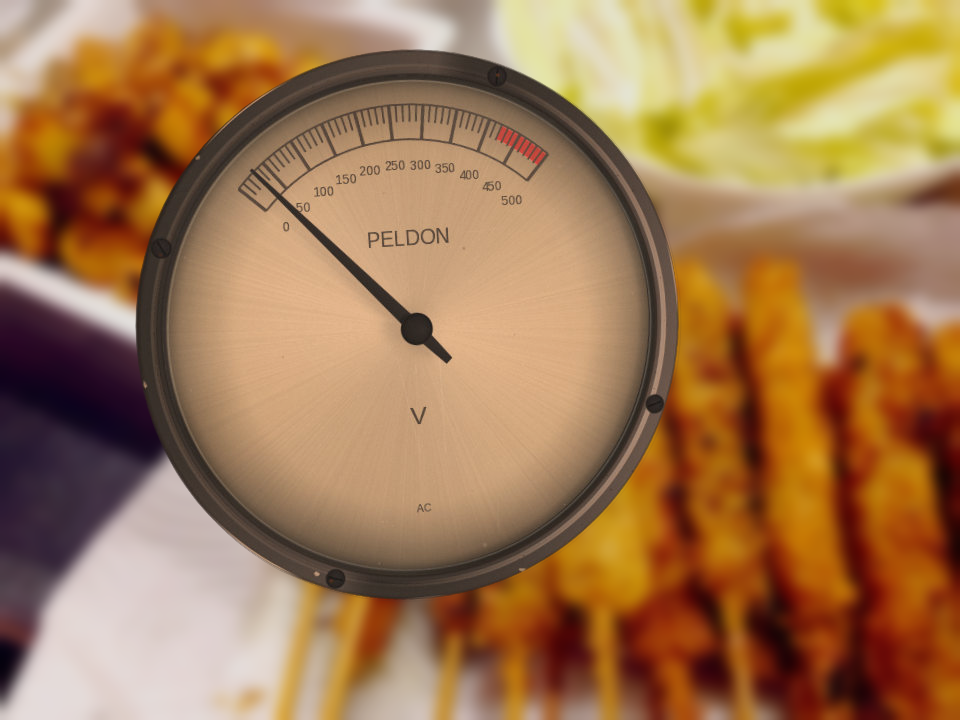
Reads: 30 (V)
